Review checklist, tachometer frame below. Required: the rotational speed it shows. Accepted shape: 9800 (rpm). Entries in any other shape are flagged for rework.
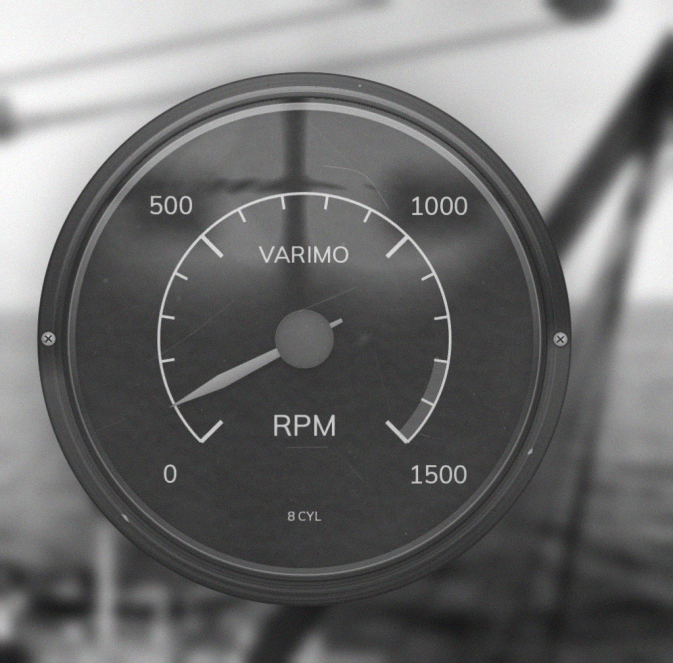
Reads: 100 (rpm)
